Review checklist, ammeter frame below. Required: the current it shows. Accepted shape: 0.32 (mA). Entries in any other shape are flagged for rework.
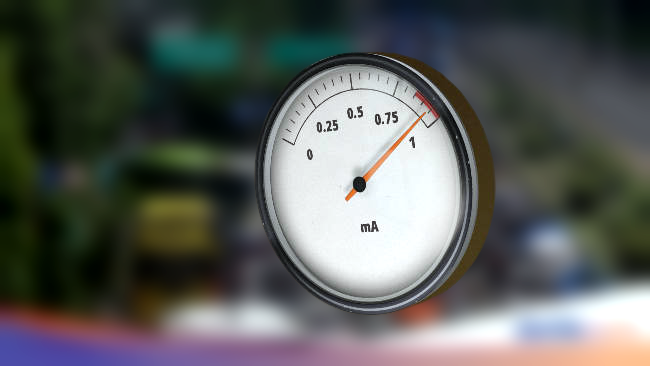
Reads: 0.95 (mA)
